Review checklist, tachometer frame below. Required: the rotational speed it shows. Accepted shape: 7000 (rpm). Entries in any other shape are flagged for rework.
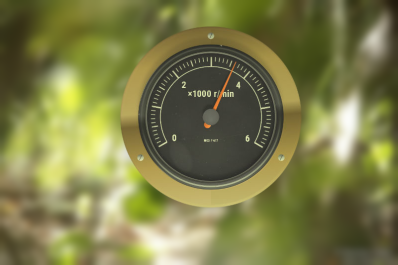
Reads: 3600 (rpm)
